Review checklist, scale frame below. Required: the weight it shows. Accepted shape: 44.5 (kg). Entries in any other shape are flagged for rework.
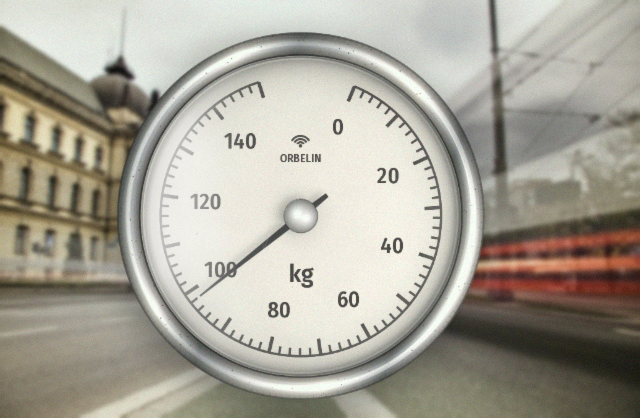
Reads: 98 (kg)
